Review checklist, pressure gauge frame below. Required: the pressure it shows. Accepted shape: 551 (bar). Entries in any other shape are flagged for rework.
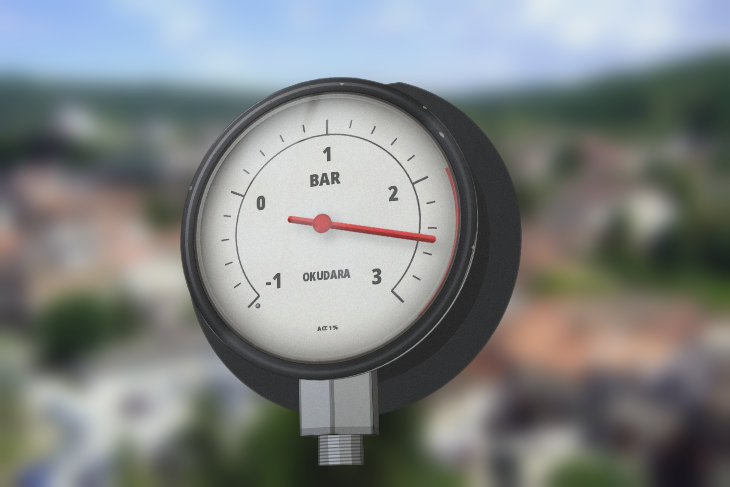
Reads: 2.5 (bar)
